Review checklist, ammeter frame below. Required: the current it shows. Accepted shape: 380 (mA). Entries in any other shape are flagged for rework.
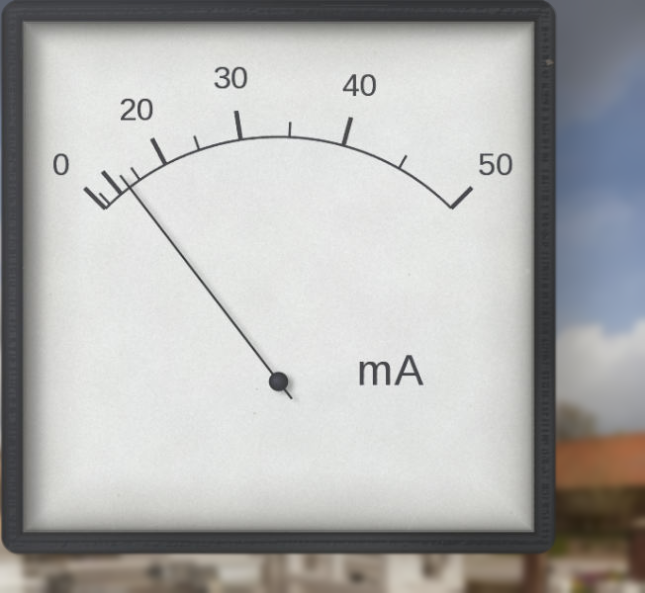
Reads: 12.5 (mA)
